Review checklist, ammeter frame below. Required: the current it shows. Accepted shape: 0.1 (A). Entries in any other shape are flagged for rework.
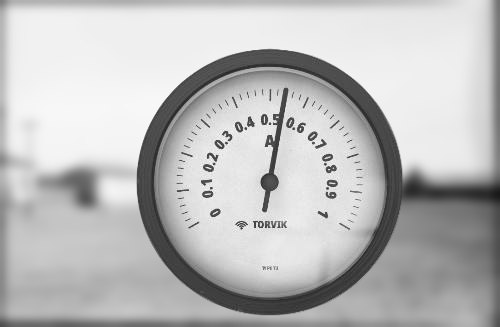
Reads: 0.54 (A)
